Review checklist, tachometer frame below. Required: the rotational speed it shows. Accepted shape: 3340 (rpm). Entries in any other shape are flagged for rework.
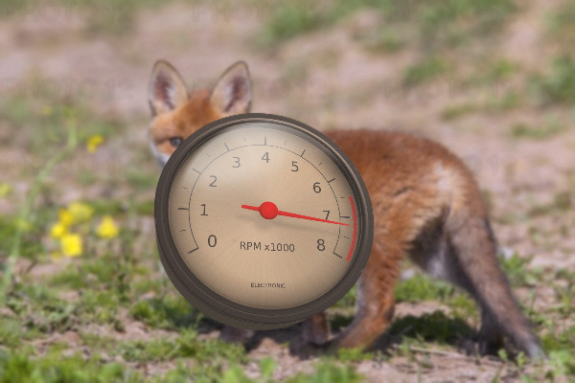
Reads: 7250 (rpm)
